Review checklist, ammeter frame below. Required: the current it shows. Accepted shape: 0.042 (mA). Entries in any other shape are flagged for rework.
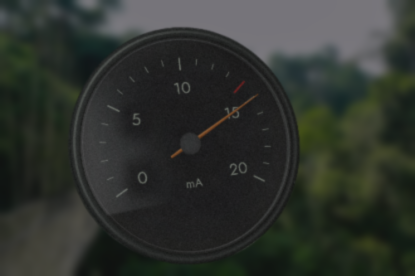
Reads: 15 (mA)
